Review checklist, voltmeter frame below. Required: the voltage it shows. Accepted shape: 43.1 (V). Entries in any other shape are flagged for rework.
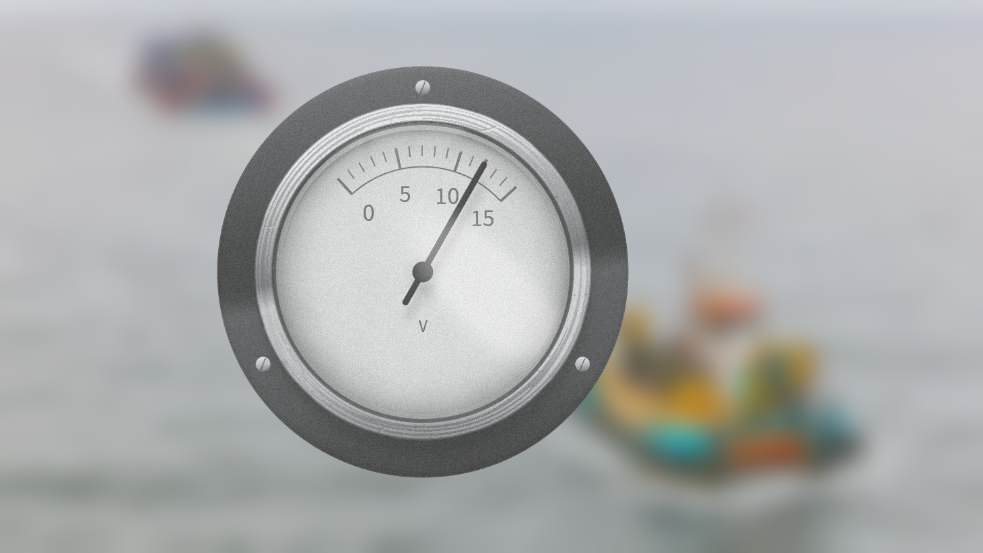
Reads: 12 (V)
